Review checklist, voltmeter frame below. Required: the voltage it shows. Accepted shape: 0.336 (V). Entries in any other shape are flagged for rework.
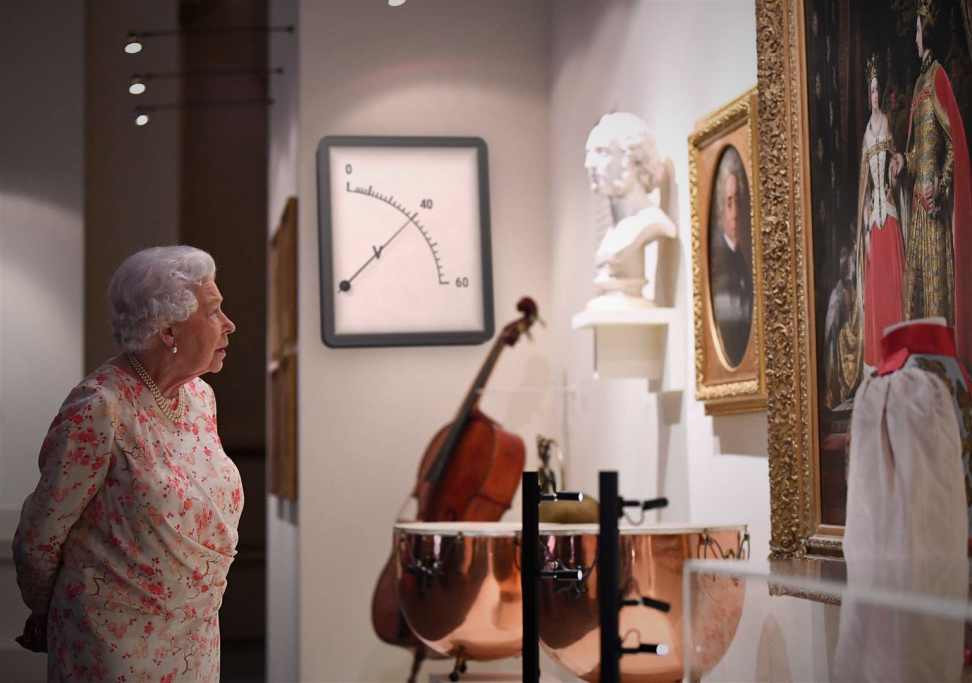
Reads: 40 (V)
